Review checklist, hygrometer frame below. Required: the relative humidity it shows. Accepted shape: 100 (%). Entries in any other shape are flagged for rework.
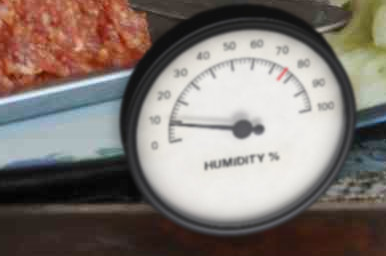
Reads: 10 (%)
